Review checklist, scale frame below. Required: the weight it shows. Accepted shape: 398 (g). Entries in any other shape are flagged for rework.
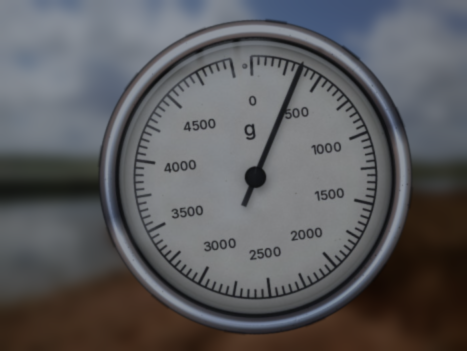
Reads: 350 (g)
